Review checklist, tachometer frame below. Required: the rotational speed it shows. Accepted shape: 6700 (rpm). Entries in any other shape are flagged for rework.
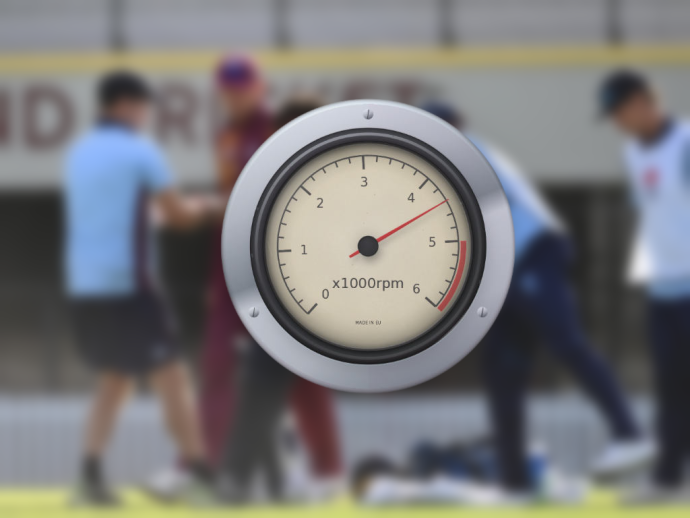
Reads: 4400 (rpm)
